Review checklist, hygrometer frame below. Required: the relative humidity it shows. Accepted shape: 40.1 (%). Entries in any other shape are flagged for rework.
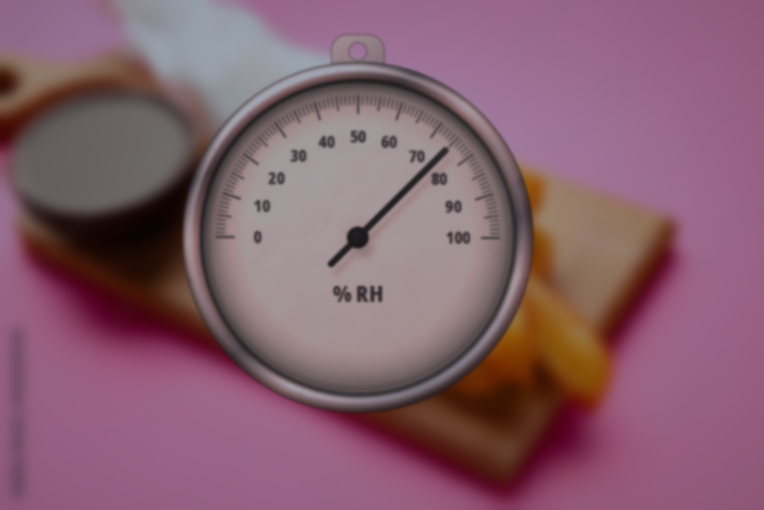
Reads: 75 (%)
